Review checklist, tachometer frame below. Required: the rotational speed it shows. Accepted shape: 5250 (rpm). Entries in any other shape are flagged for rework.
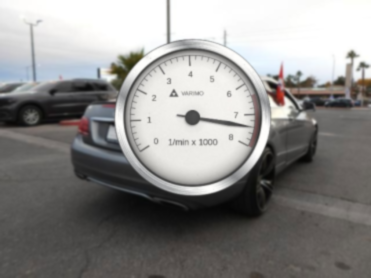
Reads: 7400 (rpm)
